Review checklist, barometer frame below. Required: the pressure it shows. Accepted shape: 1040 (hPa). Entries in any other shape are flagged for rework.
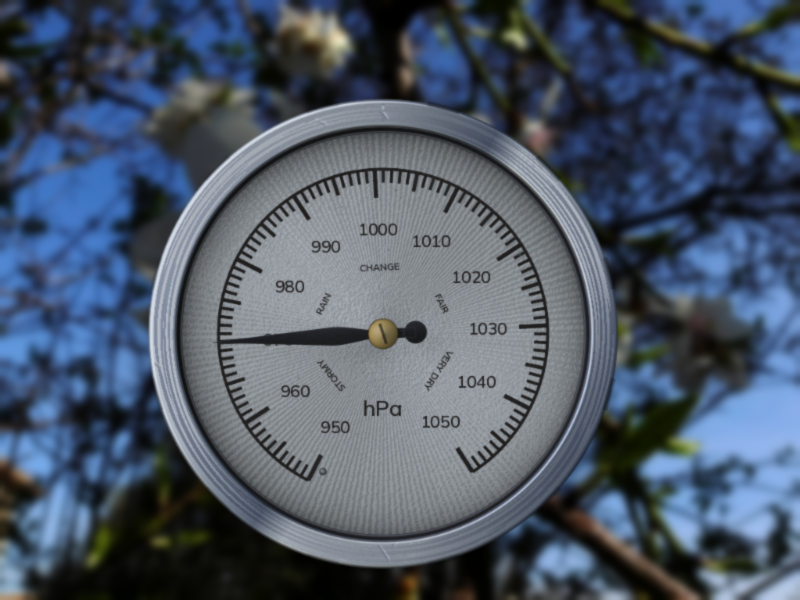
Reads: 970 (hPa)
